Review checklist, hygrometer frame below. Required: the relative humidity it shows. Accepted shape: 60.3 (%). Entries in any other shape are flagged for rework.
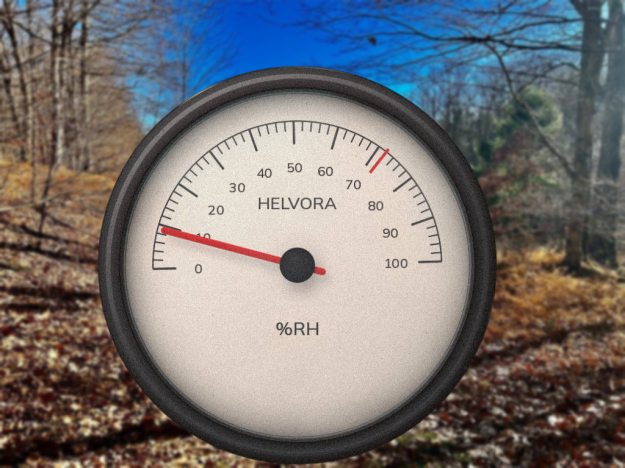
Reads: 9 (%)
